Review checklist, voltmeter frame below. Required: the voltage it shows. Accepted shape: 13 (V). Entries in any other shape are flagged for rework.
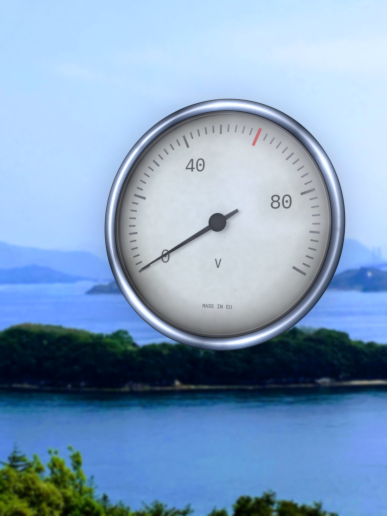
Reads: 0 (V)
